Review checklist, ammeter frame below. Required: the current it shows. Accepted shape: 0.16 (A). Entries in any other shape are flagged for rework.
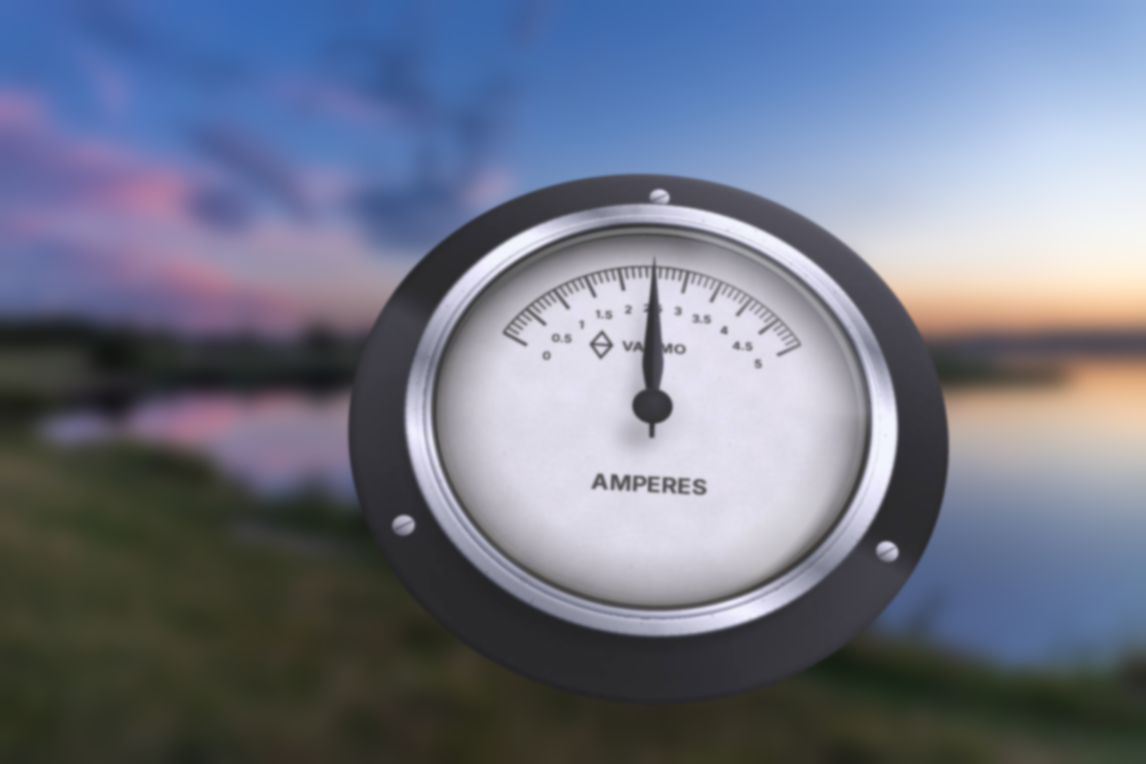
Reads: 2.5 (A)
